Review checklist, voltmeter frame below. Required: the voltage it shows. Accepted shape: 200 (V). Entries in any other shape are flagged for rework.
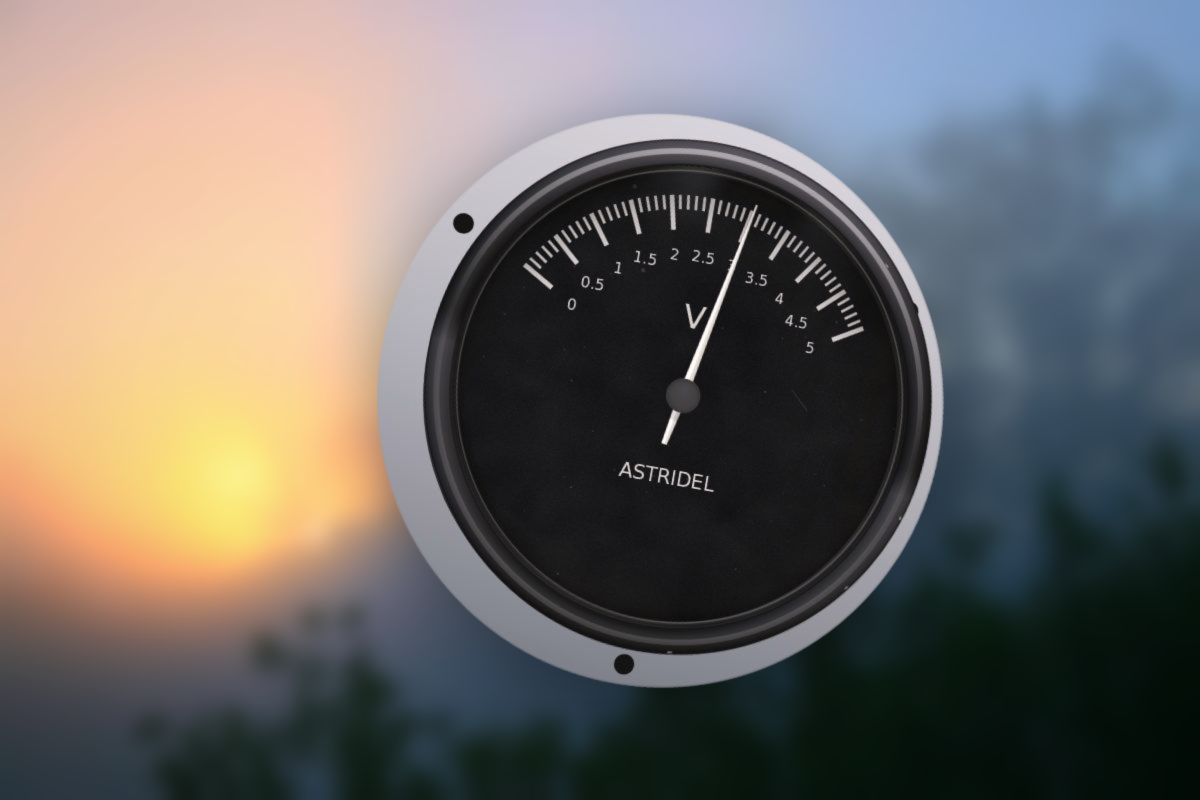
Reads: 3 (V)
